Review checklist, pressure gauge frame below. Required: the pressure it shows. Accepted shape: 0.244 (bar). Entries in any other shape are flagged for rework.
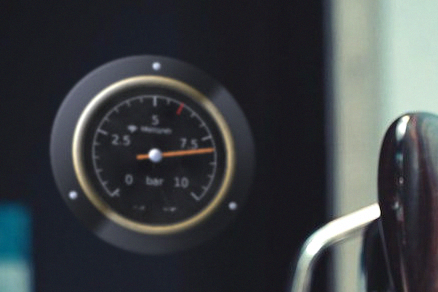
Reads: 8 (bar)
